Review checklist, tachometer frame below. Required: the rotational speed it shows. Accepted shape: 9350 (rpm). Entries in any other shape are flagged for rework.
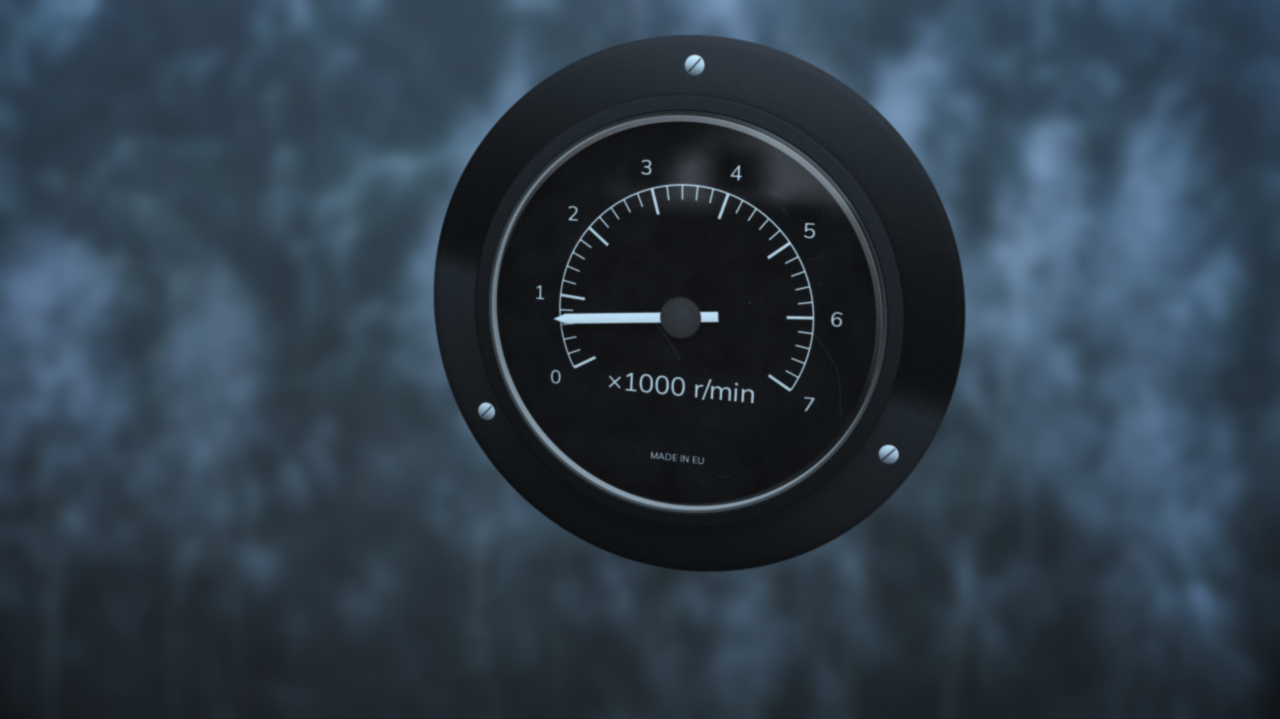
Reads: 700 (rpm)
